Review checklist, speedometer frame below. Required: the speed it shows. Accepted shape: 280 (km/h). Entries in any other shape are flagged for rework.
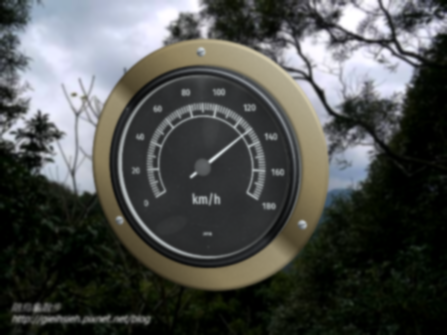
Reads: 130 (km/h)
